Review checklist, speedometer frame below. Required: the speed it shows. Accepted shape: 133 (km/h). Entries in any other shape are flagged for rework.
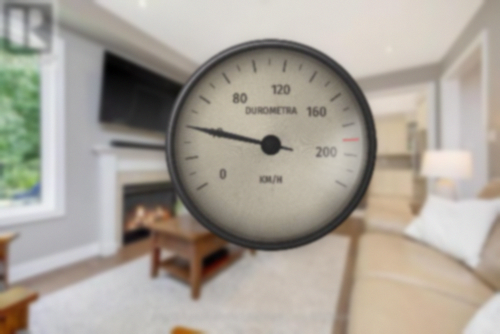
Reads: 40 (km/h)
